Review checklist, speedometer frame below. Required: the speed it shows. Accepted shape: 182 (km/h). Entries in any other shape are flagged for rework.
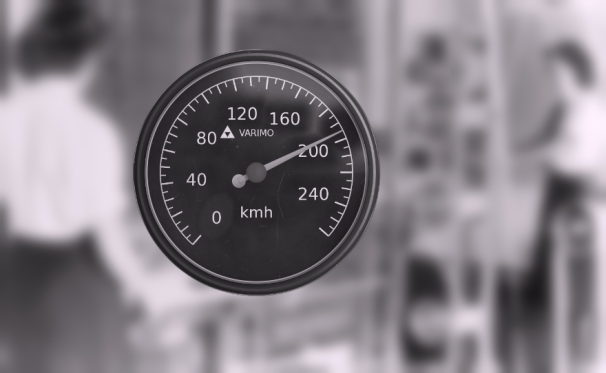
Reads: 195 (km/h)
